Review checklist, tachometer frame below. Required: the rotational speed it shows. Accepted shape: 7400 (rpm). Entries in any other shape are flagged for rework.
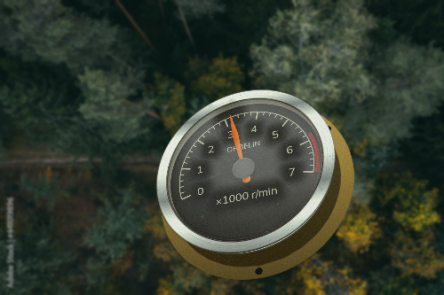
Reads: 3200 (rpm)
